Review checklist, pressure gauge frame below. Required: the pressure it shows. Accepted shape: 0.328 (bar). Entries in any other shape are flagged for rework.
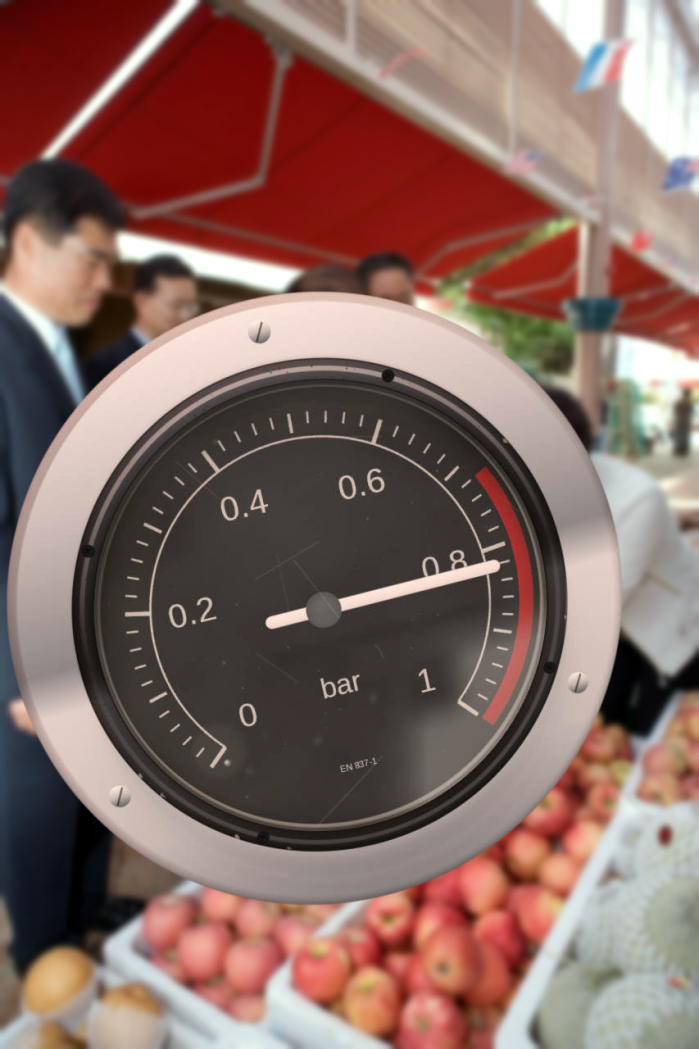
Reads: 0.82 (bar)
